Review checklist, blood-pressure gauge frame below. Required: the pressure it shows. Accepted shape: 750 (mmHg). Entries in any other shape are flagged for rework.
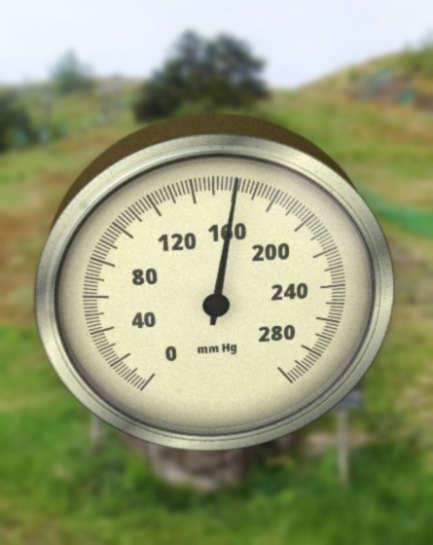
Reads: 160 (mmHg)
